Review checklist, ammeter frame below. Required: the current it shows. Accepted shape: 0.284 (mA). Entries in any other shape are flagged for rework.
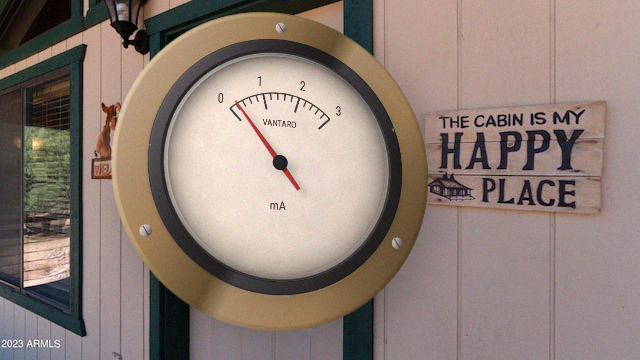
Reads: 0.2 (mA)
